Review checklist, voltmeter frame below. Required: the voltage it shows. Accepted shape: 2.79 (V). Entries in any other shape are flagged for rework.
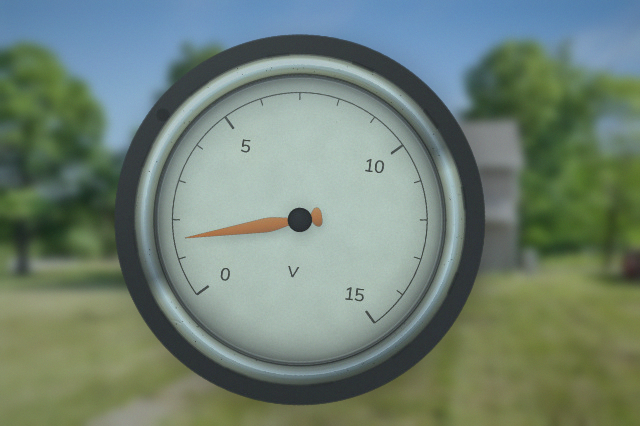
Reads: 1.5 (V)
